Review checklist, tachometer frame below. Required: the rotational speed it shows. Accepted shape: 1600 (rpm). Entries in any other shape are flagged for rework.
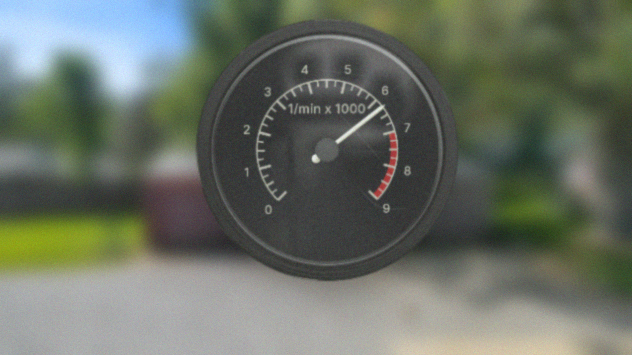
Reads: 6250 (rpm)
